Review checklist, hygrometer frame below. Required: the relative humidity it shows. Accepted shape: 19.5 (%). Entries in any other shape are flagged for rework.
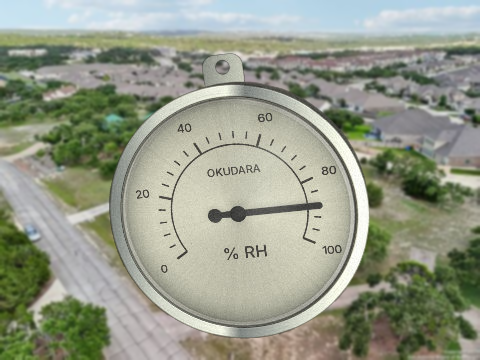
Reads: 88 (%)
